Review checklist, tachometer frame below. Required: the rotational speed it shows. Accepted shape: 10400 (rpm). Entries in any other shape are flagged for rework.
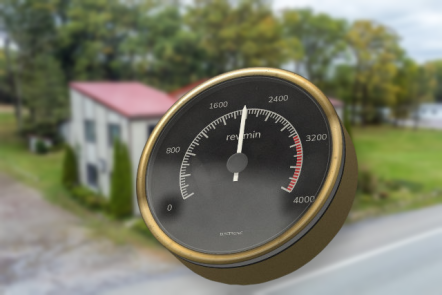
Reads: 2000 (rpm)
